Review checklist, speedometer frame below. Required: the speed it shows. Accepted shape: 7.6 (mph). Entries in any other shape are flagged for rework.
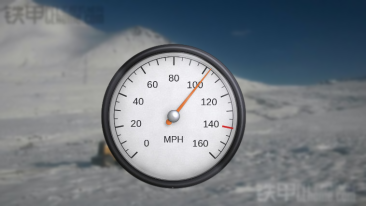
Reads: 102.5 (mph)
